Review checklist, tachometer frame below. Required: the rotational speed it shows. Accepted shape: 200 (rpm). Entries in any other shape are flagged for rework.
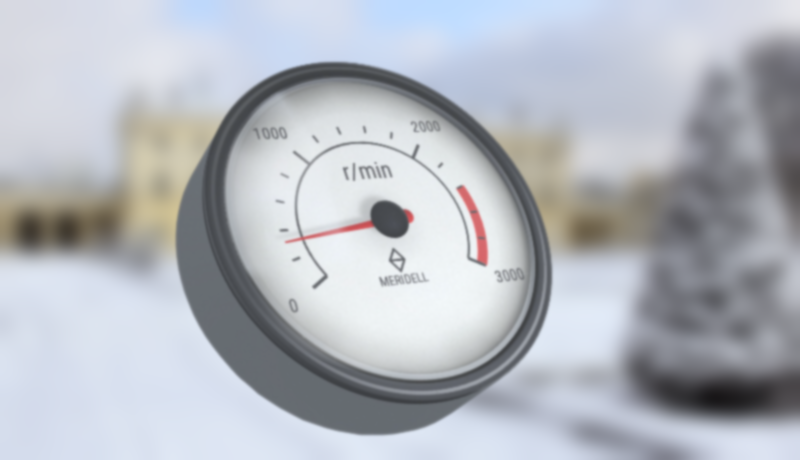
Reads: 300 (rpm)
